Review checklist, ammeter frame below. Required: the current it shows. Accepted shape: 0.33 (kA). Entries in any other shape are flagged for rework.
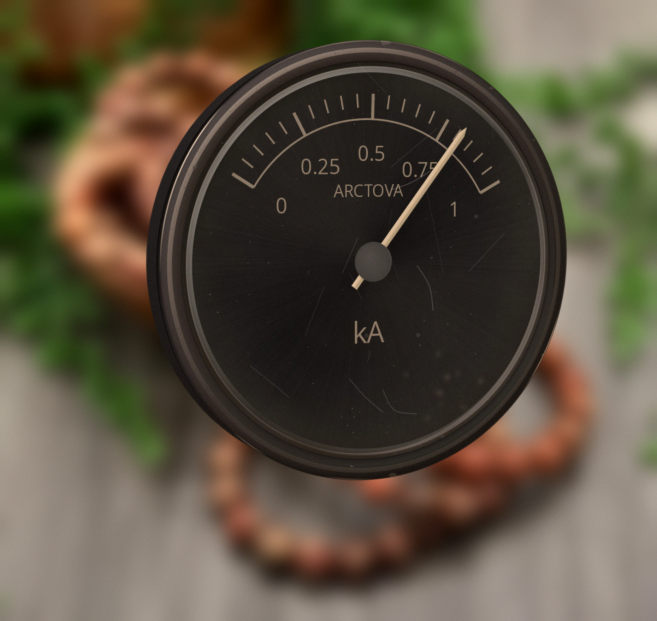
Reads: 0.8 (kA)
